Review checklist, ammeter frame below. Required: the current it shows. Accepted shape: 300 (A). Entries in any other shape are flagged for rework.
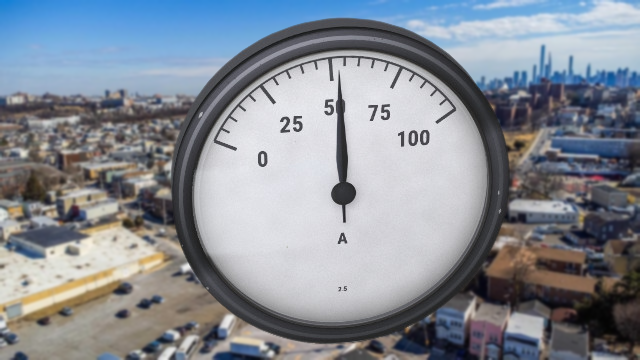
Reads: 52.5 (A)
